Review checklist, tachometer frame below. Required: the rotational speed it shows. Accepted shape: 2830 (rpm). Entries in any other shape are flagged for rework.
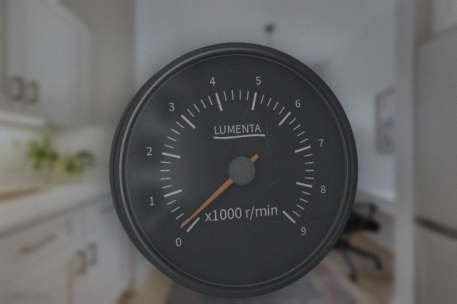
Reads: 200 (rpm)
